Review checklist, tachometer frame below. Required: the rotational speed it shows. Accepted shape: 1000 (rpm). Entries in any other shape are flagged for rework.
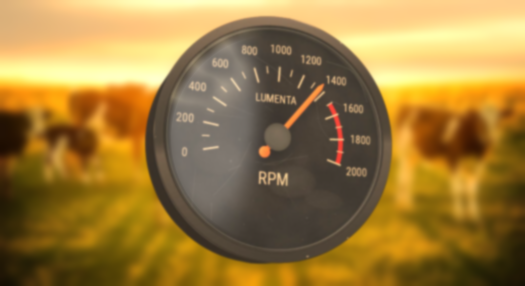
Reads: 1350 (rpm)
